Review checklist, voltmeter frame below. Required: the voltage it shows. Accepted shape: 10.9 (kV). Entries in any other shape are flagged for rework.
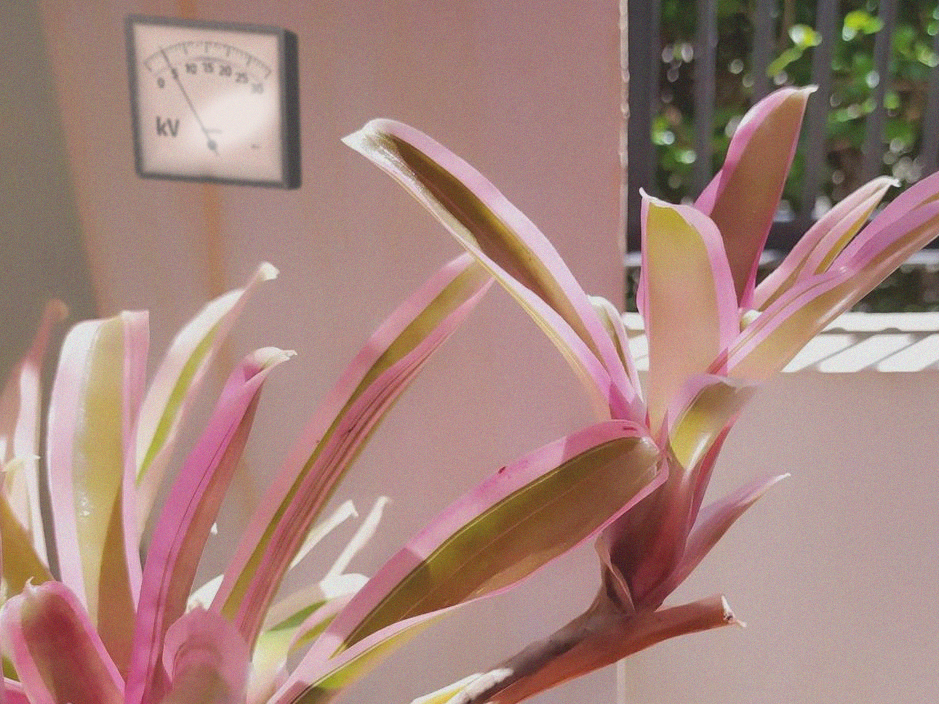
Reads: 5 (kV)
